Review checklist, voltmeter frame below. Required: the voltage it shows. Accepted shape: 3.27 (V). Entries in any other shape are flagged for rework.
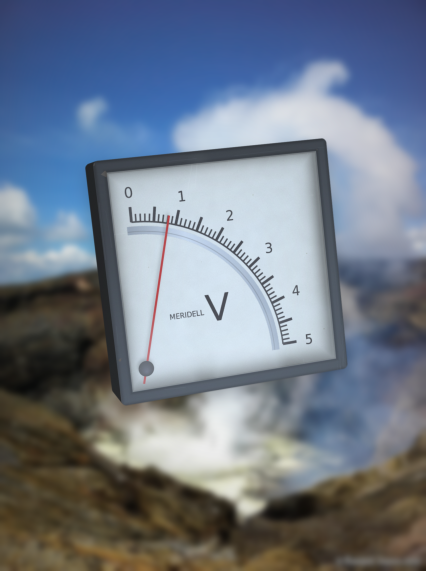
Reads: 0.8 (V)
